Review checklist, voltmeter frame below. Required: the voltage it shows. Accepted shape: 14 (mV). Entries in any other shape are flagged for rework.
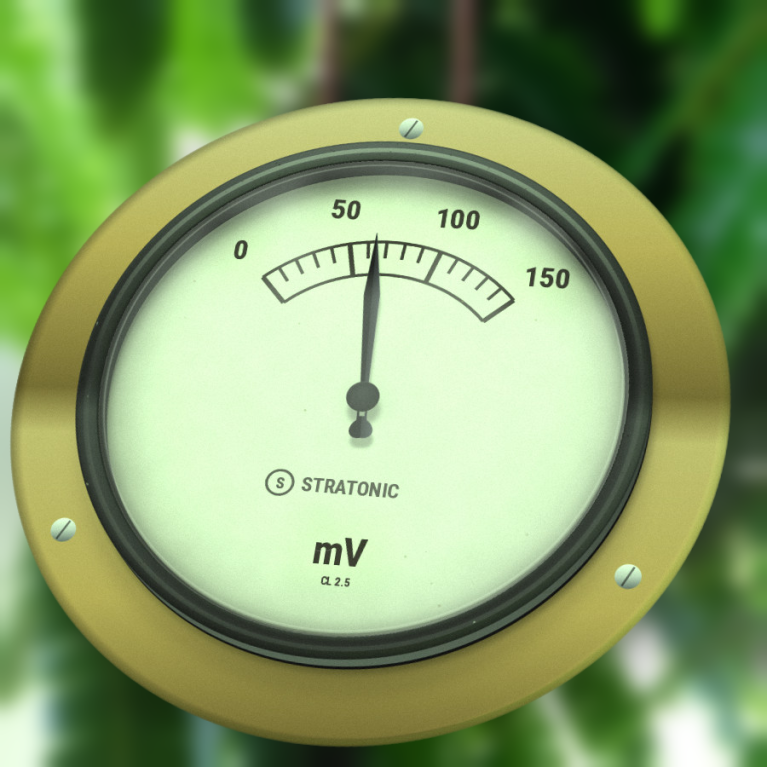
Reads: 65 (mV)
